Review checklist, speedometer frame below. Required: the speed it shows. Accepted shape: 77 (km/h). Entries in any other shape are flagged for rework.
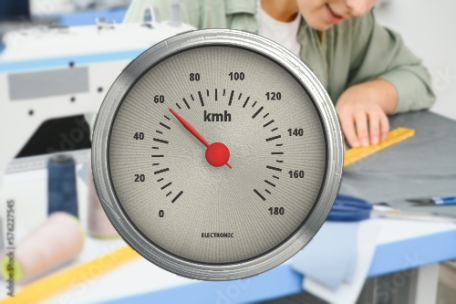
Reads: 60 (km/h)
